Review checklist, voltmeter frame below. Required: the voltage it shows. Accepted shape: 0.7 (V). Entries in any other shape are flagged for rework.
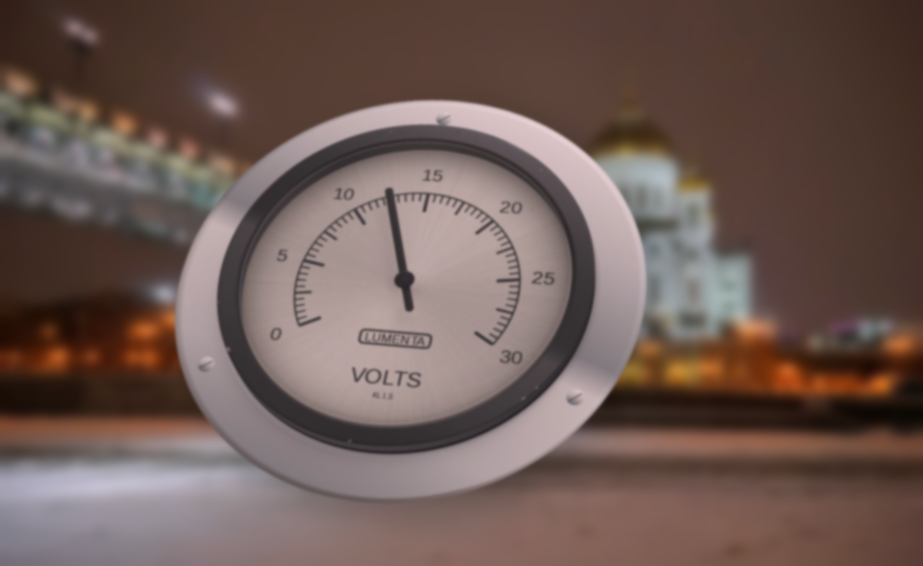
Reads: 12.5 (V)
